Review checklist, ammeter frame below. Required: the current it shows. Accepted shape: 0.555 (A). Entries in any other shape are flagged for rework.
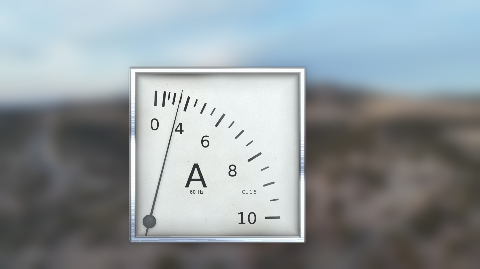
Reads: 3.5 (A)
